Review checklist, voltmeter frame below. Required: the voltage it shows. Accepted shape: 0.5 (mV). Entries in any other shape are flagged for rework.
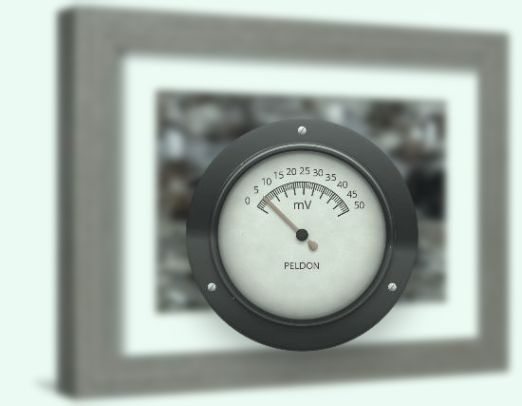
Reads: 5 (mV)
